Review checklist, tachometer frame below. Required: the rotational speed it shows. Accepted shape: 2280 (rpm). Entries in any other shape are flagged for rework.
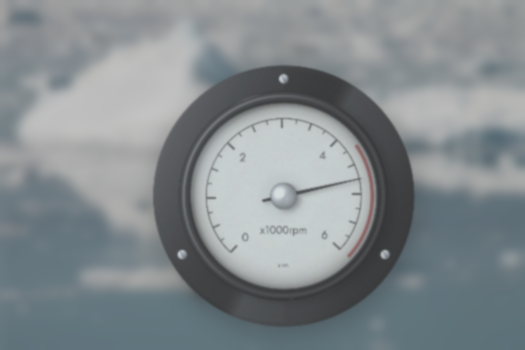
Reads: 4750 (rpm)
